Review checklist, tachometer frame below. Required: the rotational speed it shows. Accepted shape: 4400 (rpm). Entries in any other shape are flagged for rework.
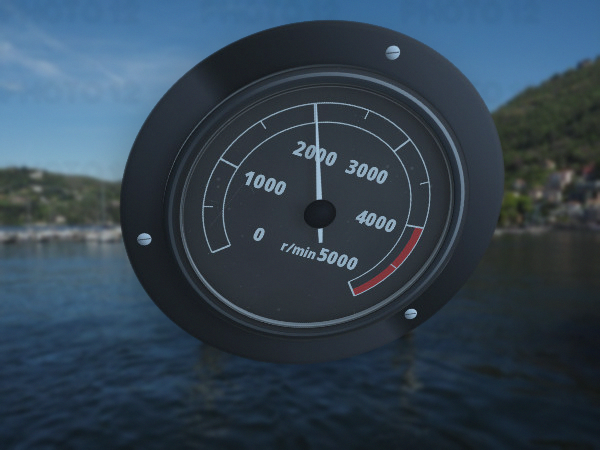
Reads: 2000 (rpm)
